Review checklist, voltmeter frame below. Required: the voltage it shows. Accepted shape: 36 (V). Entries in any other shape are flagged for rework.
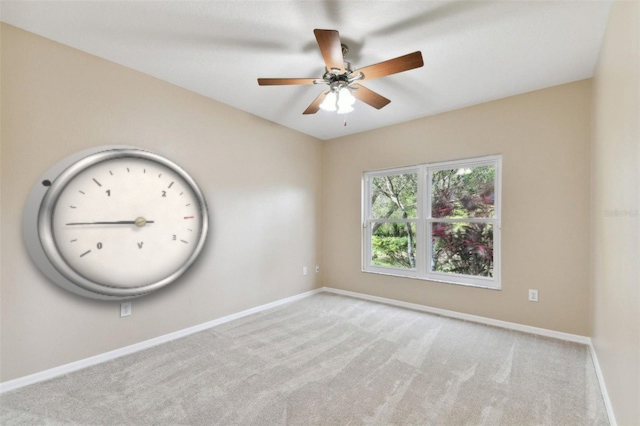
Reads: 0.4 (V)
